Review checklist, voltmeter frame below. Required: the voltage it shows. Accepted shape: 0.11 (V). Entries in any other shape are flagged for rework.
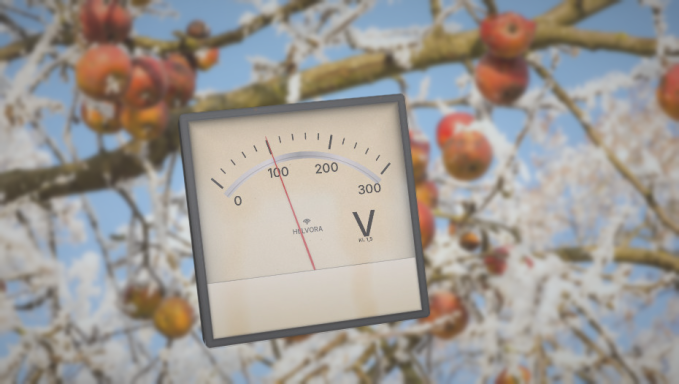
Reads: 100 (V)
